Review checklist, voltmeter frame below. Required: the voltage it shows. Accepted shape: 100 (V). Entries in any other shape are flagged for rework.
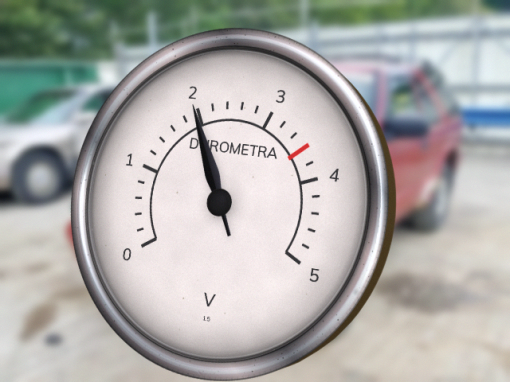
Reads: 2 (V)
